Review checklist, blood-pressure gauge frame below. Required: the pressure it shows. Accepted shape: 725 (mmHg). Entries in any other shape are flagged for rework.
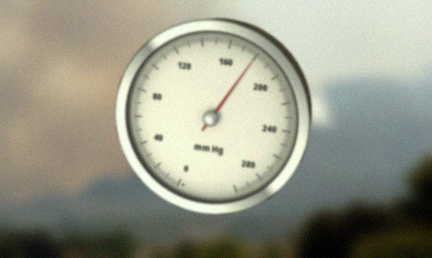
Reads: 180 (mmHg)
